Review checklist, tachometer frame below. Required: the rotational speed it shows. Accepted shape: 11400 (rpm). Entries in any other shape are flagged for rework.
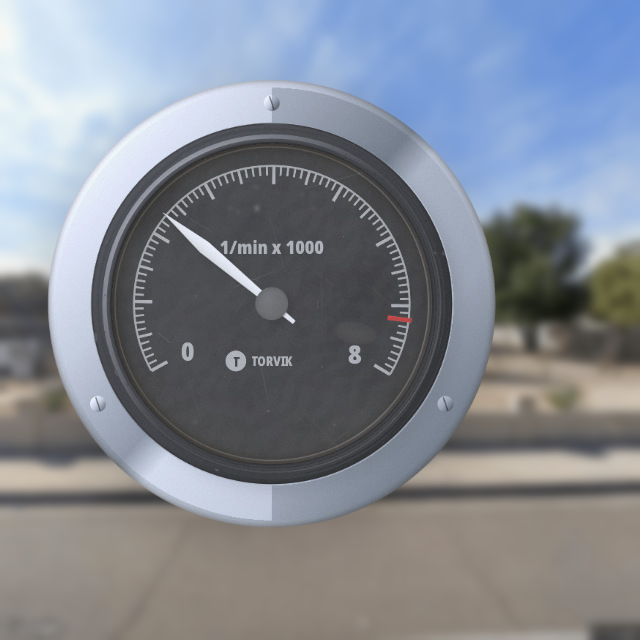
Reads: 2300 (rpm)
